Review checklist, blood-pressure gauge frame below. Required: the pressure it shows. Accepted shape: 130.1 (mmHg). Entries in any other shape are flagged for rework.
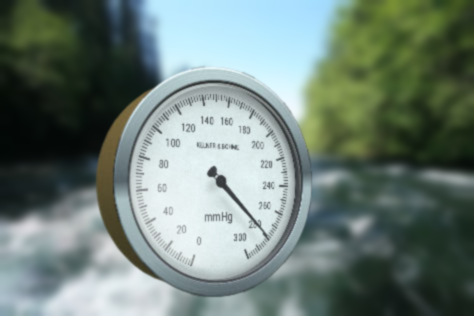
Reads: 280 (mmHg)
